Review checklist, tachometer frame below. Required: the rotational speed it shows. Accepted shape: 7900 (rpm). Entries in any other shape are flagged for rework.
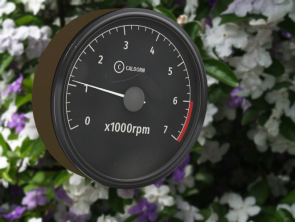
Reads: 1100 (rpm)
